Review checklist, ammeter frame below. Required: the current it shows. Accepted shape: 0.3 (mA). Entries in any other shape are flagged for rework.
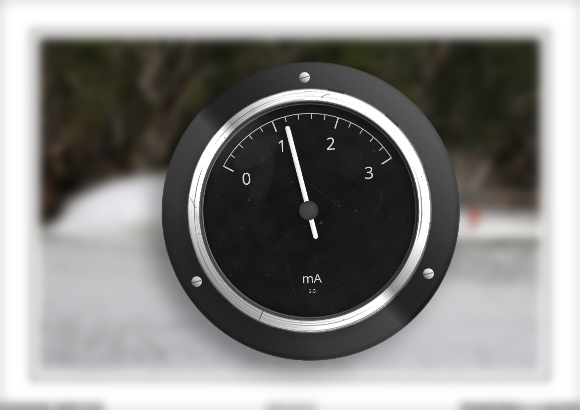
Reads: 1.2 (mA)
